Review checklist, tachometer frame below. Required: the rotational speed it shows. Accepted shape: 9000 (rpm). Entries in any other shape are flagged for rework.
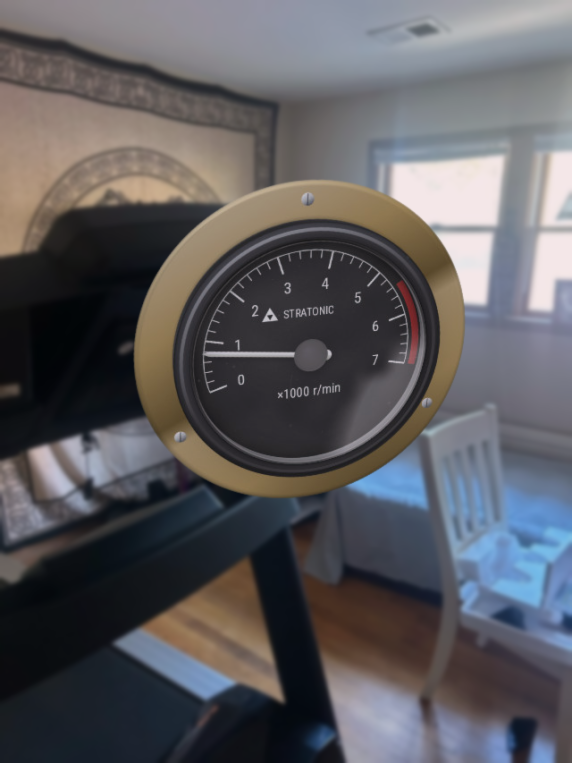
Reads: 800 (rpm)
